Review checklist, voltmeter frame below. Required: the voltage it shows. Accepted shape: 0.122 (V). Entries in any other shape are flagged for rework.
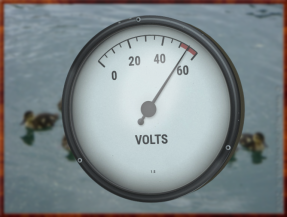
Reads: 55 (V)
